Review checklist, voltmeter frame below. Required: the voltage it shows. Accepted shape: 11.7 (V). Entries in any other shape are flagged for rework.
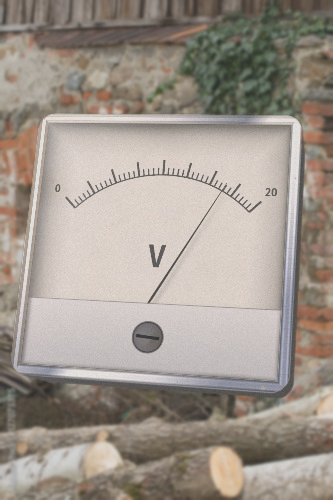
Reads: 16.5 (V)
